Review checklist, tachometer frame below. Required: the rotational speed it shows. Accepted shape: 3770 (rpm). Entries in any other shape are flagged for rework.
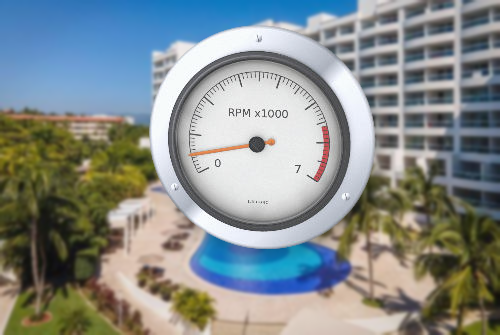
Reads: 500 (rpm)
